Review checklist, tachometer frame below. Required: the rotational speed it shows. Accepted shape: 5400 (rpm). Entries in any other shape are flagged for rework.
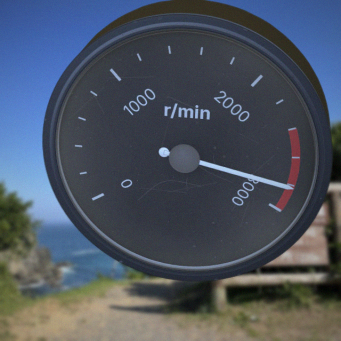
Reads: 2800 (rpm)
